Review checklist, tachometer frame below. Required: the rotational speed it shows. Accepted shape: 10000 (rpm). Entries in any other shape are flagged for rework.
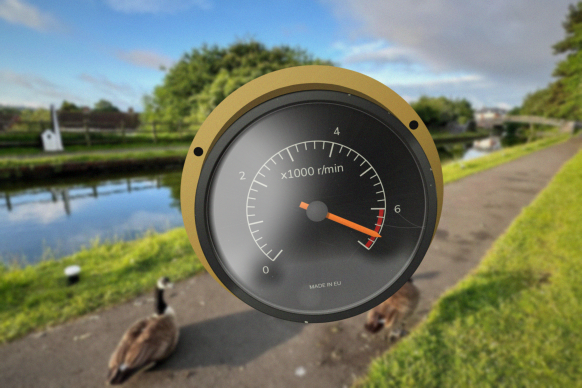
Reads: 6600 (rpm)
